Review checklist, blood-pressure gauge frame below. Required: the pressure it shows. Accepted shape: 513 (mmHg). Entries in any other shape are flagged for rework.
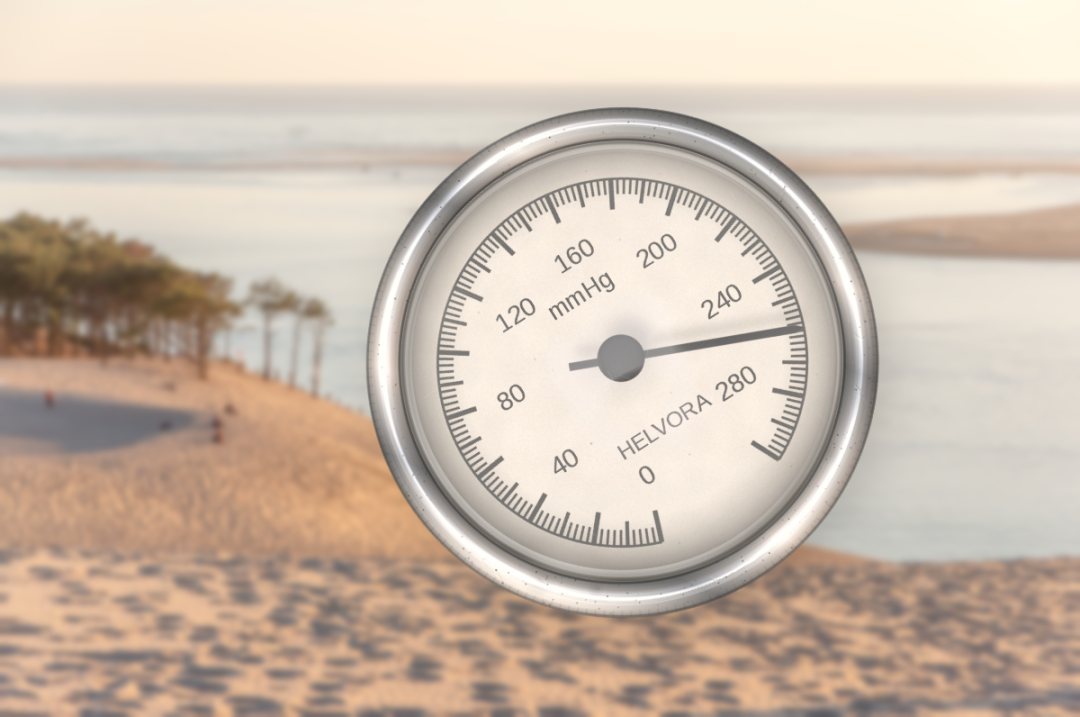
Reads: 260 (mmHg)
